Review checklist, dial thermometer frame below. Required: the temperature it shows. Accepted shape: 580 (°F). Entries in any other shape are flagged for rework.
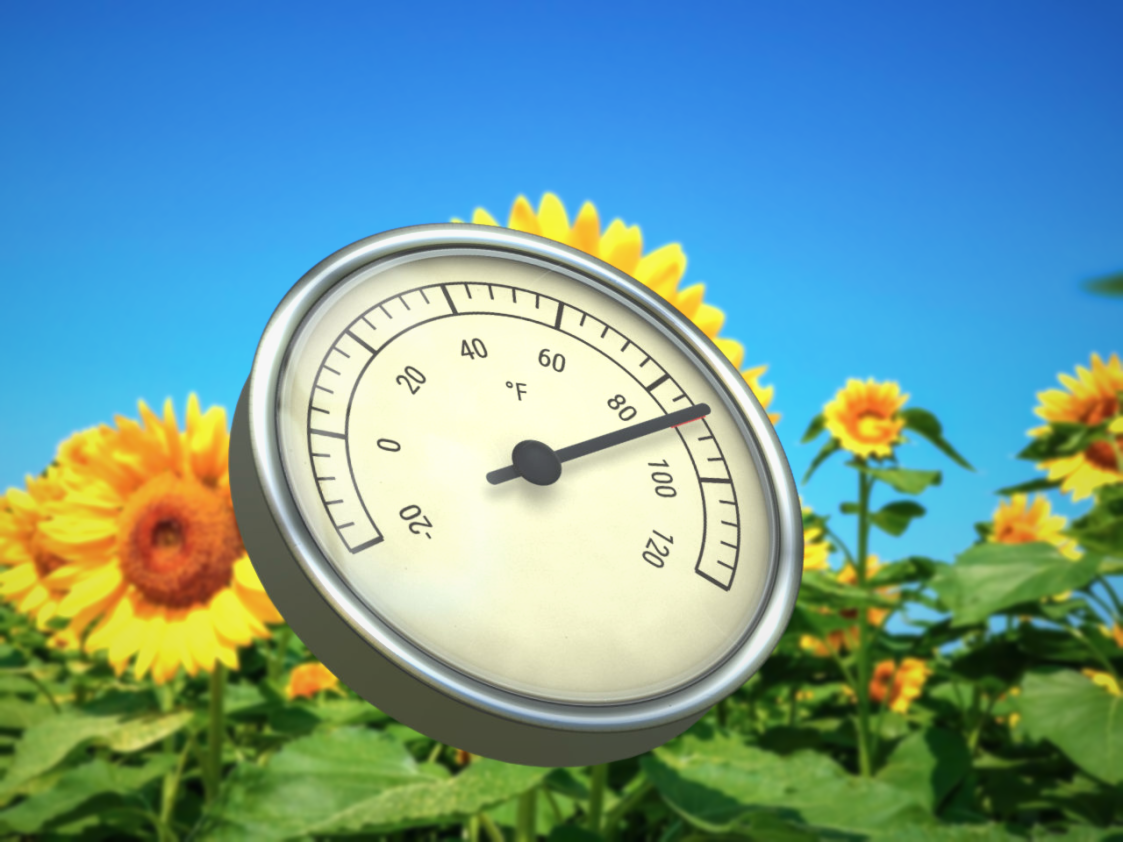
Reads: 88 (°F)
